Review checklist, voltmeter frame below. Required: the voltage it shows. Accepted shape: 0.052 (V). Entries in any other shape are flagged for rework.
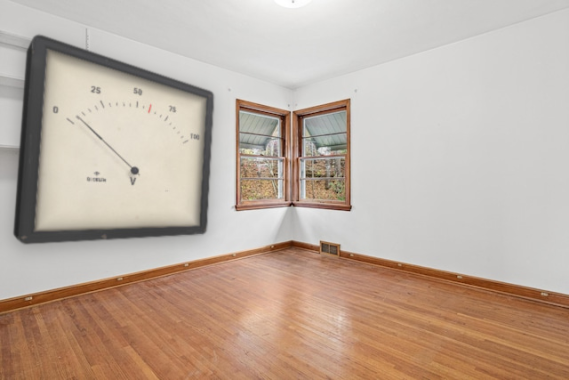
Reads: 5 (V)
